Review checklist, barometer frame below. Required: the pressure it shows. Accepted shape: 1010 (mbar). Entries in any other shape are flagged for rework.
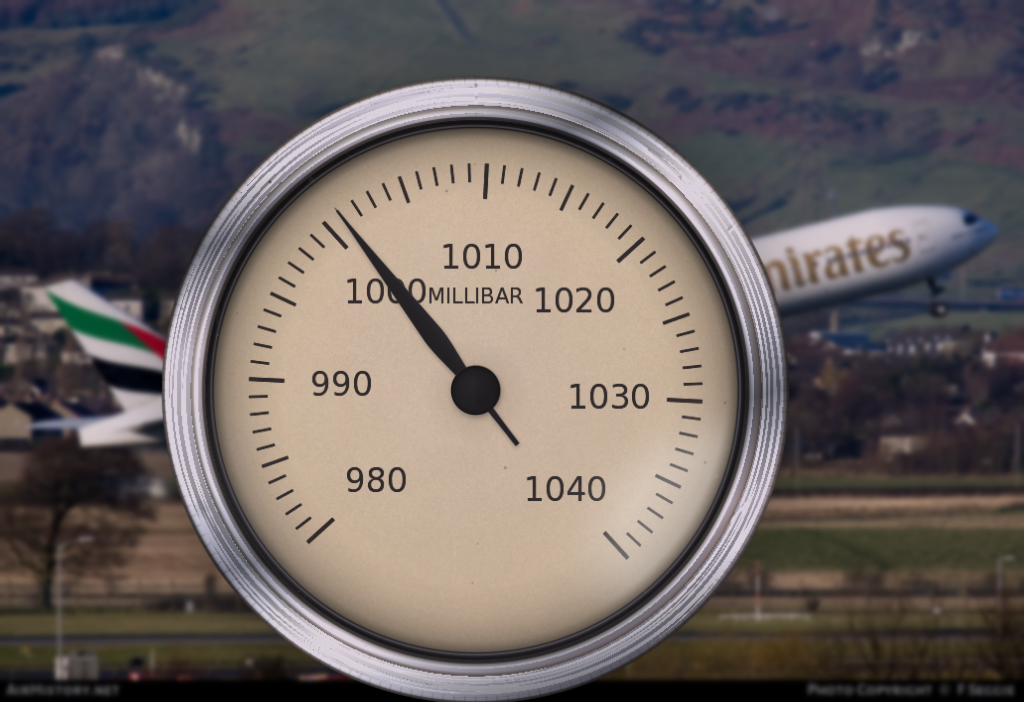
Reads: 1001 (mbar)
